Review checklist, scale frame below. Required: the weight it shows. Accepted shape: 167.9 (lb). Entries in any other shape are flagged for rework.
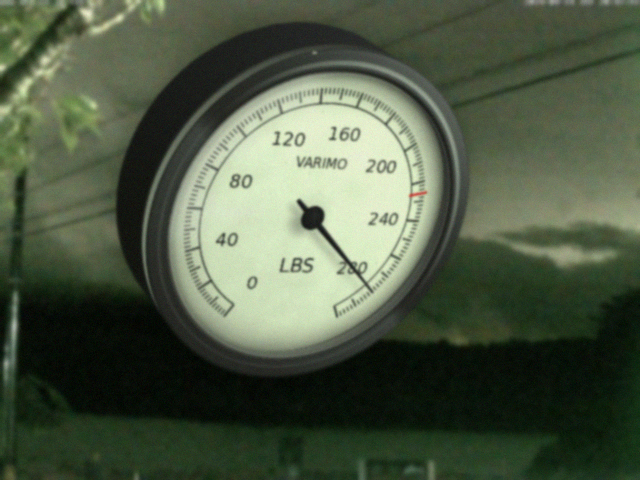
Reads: 280 (lb)
